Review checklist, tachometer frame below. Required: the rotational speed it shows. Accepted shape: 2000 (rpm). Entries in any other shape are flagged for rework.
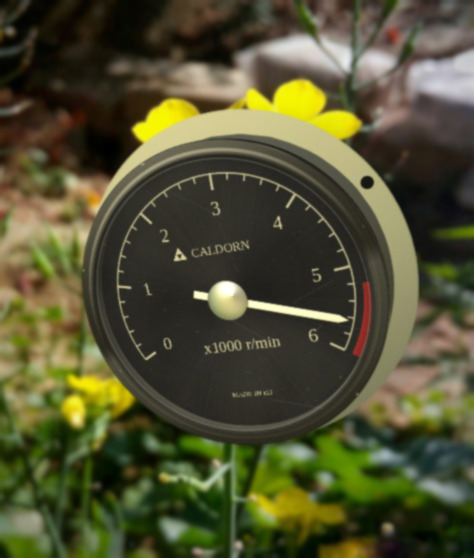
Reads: 5600 (rpm)
